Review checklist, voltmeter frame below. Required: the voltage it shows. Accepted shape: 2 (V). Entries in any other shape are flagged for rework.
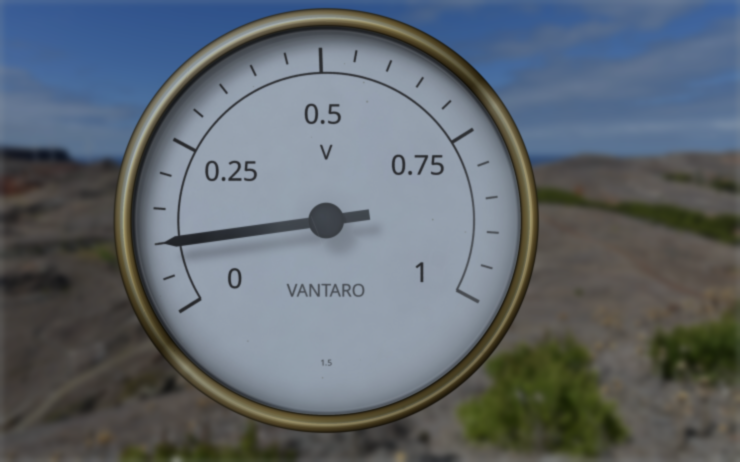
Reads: 0.1 (V)
